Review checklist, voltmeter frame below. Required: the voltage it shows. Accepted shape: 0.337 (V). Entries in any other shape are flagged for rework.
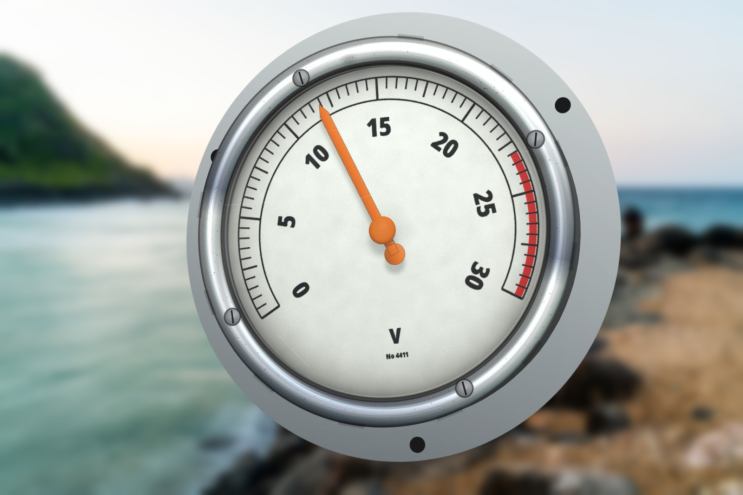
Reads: 12 (V)
